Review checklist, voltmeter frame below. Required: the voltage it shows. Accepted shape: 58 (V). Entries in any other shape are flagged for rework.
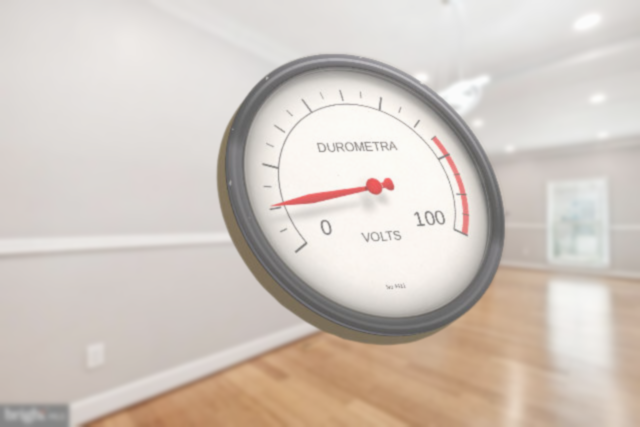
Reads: 10 (V)
